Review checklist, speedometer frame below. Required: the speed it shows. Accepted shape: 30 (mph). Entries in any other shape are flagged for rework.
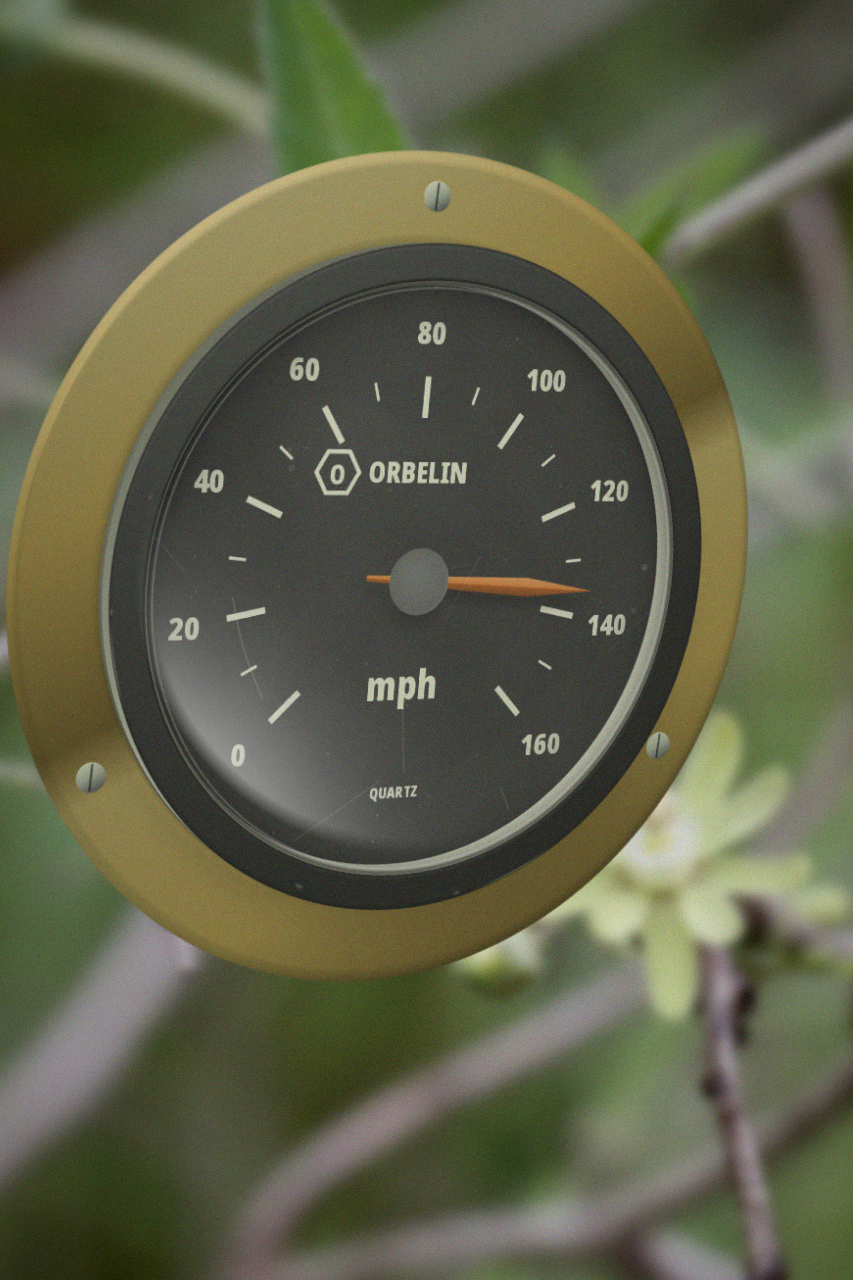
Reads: 135 (mph)
